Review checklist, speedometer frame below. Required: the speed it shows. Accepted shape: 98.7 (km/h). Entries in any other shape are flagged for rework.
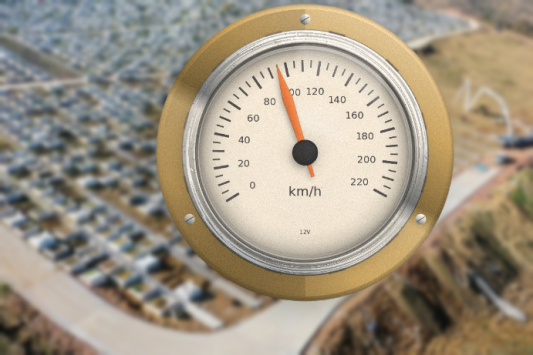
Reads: 95 (km/h)
